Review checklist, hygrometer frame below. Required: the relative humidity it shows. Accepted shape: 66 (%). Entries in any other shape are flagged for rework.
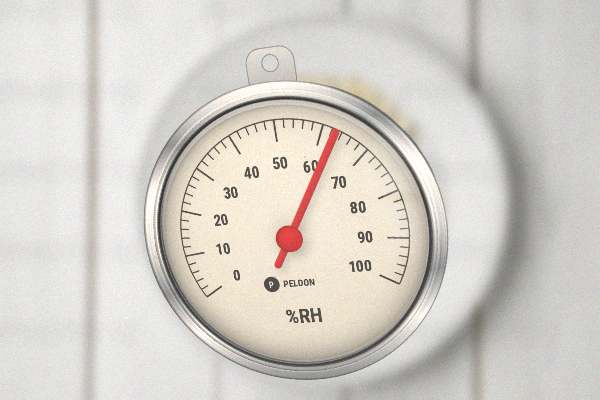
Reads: 63 (%)
